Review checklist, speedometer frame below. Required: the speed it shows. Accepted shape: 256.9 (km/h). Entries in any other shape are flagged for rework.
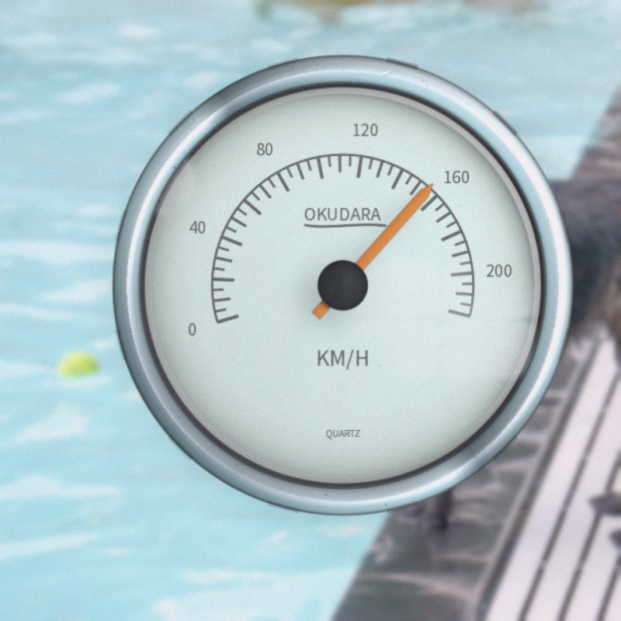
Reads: 155 (km/h)
